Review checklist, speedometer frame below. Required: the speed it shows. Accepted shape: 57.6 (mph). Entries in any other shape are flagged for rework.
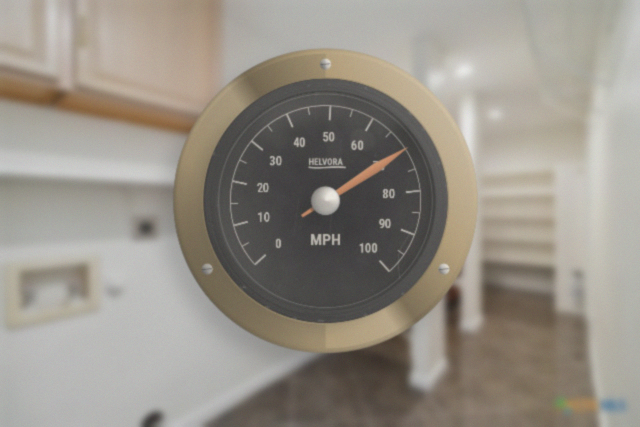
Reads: 70 (mph)
